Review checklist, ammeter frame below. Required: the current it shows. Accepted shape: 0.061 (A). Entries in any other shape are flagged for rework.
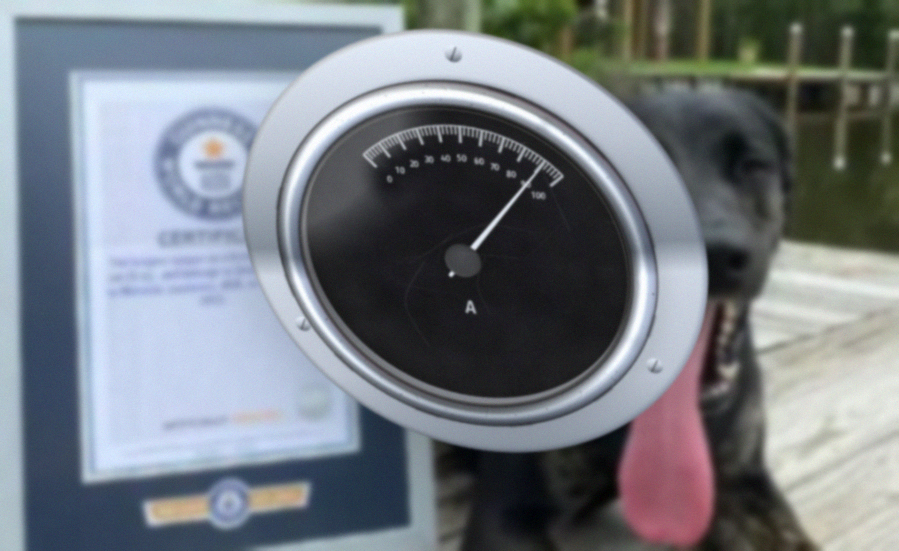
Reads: 90 (A)
